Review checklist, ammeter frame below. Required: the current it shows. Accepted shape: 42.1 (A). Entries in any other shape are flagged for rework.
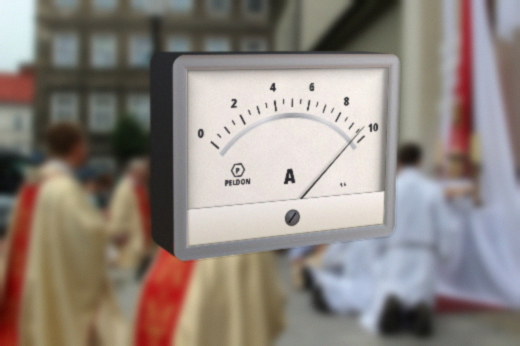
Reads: 9.5 (A)
